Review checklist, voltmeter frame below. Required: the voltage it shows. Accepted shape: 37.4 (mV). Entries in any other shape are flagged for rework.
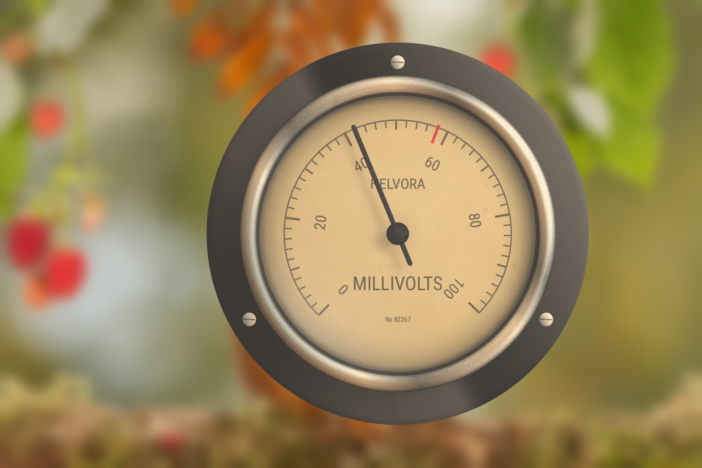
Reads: 42 (mV)
